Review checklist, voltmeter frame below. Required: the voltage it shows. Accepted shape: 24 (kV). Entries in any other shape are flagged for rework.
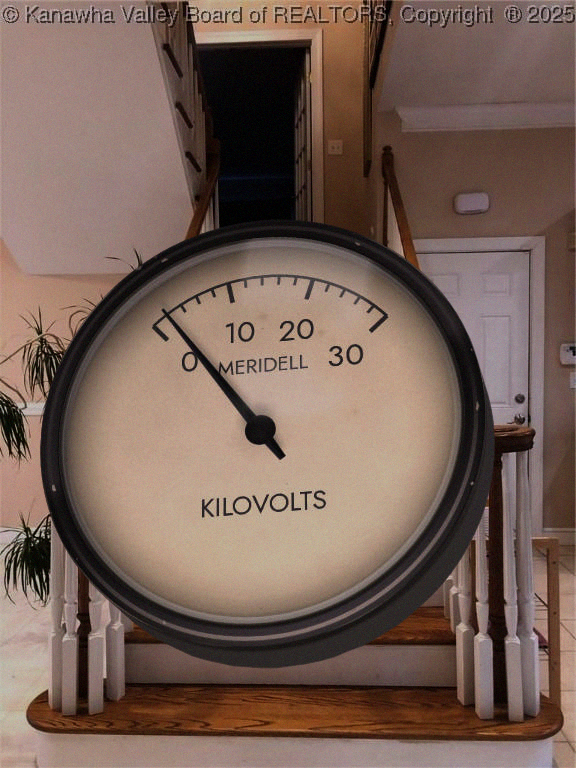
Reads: 2 (kV)
